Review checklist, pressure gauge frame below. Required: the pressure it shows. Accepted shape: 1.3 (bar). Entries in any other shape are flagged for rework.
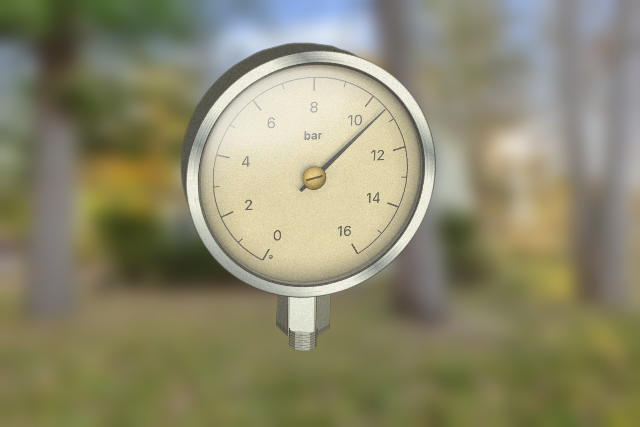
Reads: 10.5 (bar)
